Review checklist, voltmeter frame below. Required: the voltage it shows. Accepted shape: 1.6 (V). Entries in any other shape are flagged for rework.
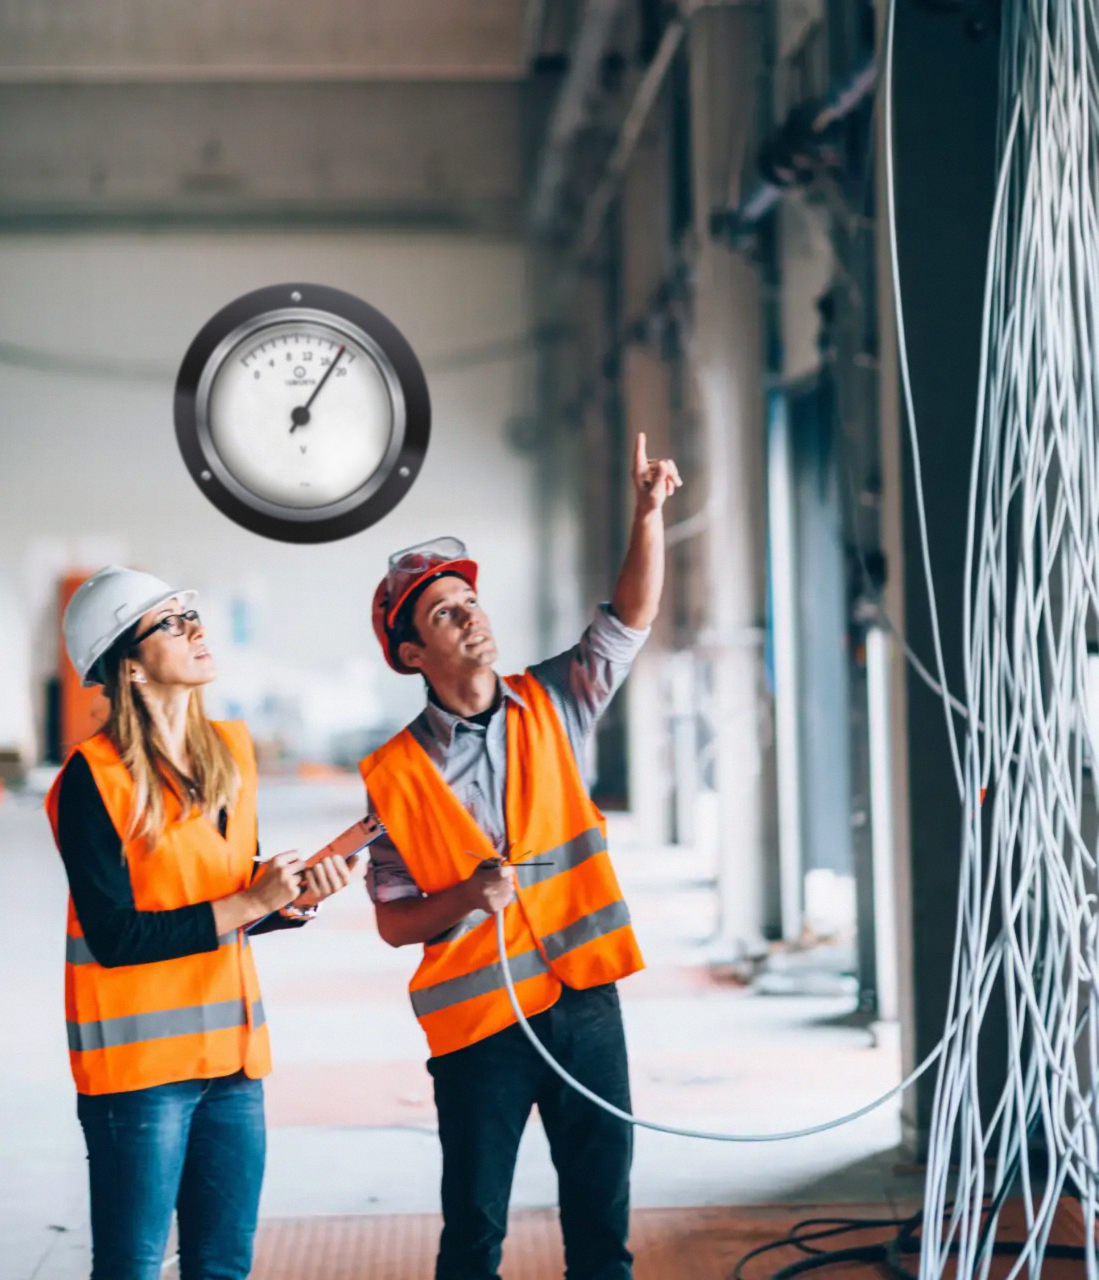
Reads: 18 (V)
